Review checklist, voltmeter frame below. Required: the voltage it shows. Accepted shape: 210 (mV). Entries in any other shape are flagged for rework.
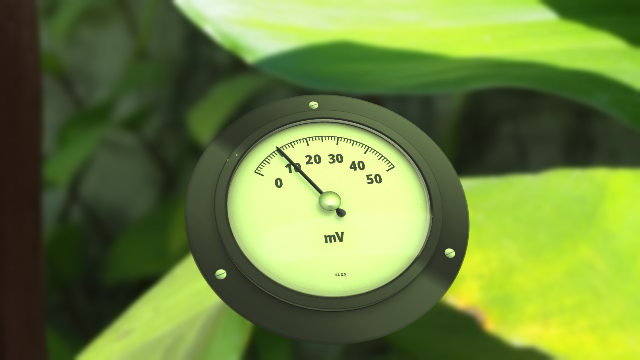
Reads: 10 (mV)
